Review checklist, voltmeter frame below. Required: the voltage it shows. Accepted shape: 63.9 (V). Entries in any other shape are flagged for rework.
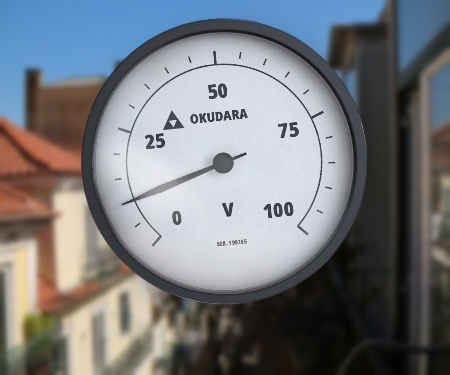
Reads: 10 (V)
